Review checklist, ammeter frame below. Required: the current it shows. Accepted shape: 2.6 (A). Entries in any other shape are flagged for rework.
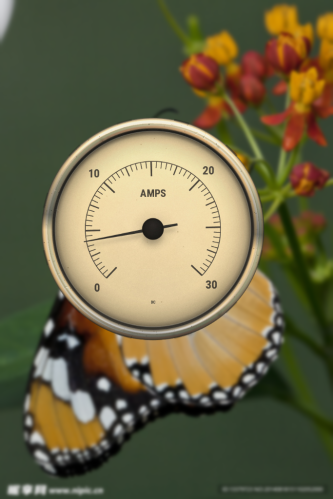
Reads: 4 (A)
